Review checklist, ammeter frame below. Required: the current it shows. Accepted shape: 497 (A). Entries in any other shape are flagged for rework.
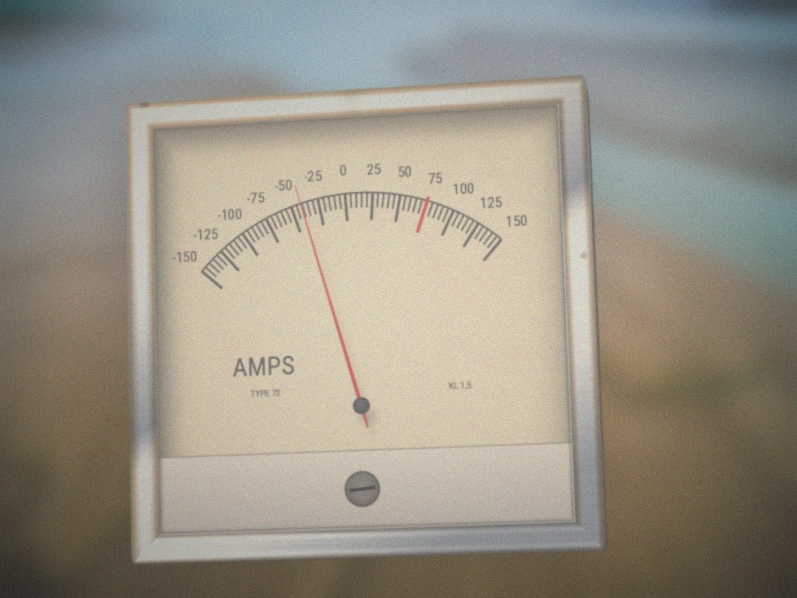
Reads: -40 (A)
